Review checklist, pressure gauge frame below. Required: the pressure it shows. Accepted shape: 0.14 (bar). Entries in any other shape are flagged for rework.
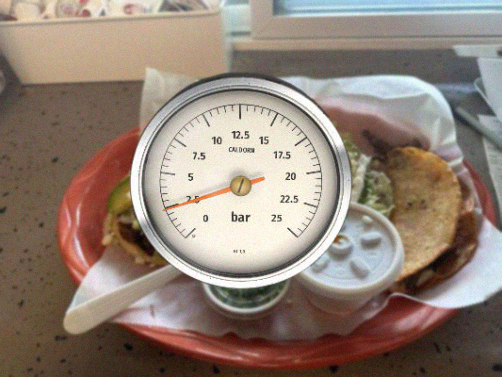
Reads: 2.5 (bar)
